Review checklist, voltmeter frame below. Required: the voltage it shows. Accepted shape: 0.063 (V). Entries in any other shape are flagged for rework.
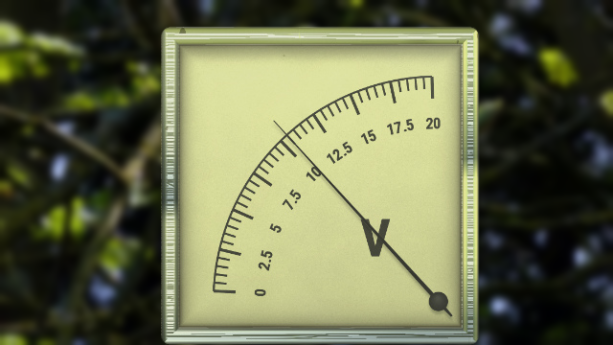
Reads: 10.5 (V)
